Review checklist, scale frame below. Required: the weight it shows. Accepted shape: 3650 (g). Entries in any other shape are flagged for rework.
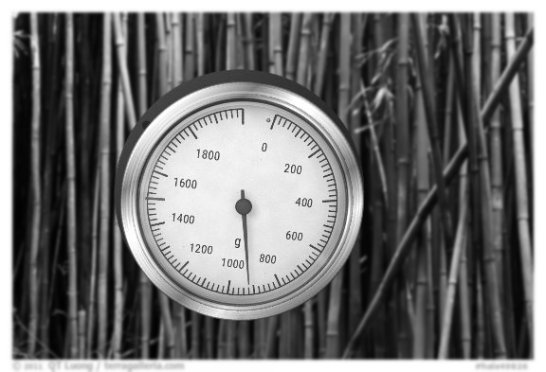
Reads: 920 (g)
